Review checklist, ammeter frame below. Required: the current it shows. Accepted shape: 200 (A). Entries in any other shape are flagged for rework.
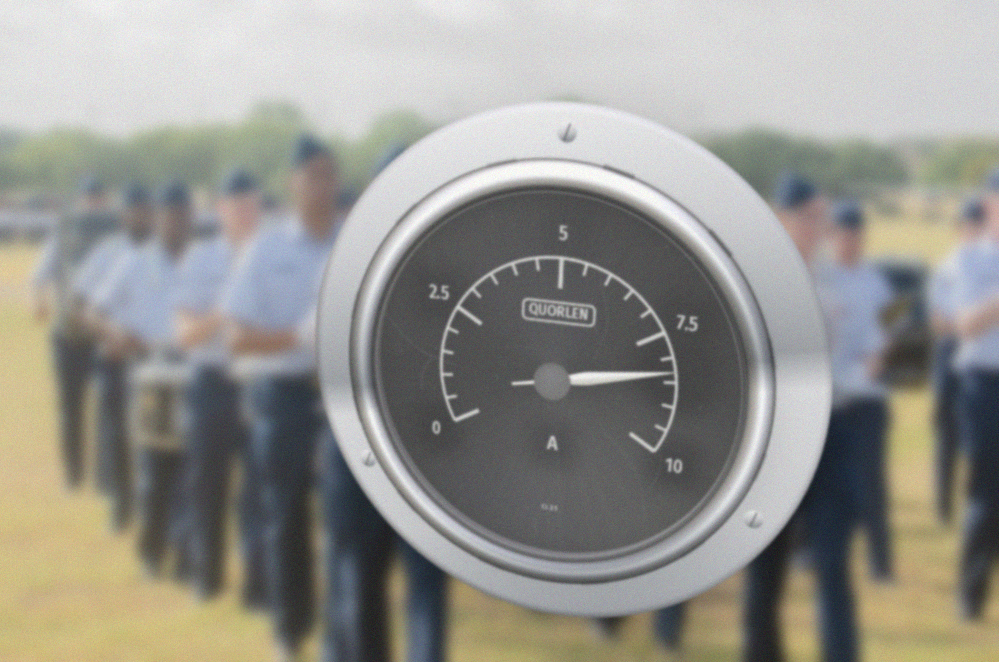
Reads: 8.25 (A)
